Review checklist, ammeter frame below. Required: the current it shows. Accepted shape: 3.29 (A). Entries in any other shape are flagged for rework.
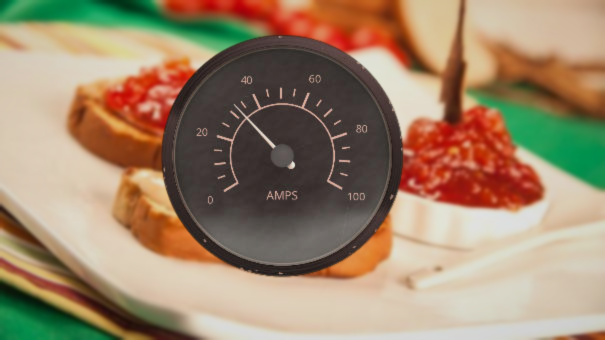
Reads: 32.5 (A)
